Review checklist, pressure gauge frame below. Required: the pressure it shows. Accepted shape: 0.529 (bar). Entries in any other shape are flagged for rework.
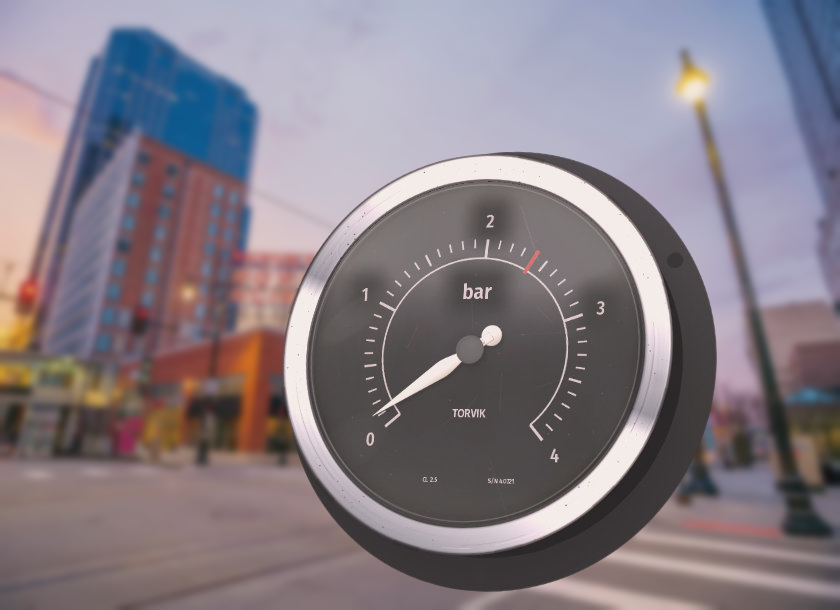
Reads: 0.1 (bar)
